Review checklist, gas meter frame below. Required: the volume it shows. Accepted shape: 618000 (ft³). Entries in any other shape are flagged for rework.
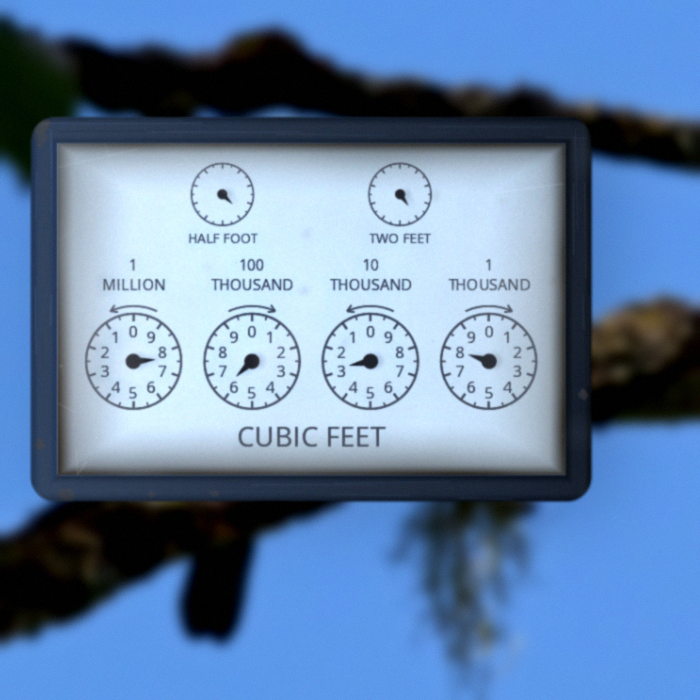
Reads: 762800 (ft³)
